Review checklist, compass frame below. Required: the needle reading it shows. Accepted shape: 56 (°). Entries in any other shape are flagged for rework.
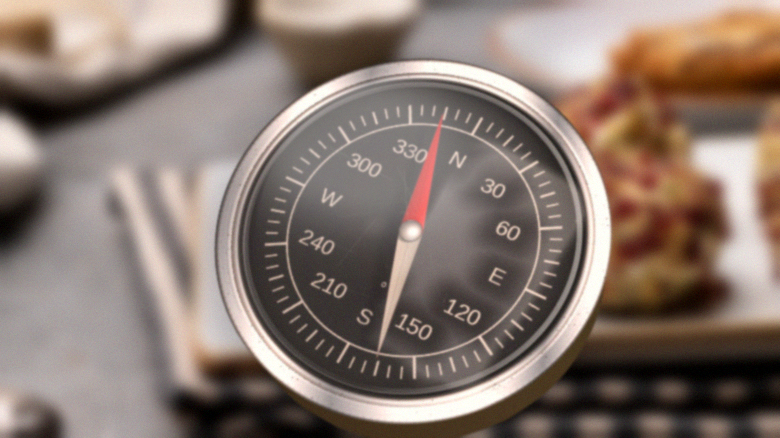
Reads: 345 (°)
